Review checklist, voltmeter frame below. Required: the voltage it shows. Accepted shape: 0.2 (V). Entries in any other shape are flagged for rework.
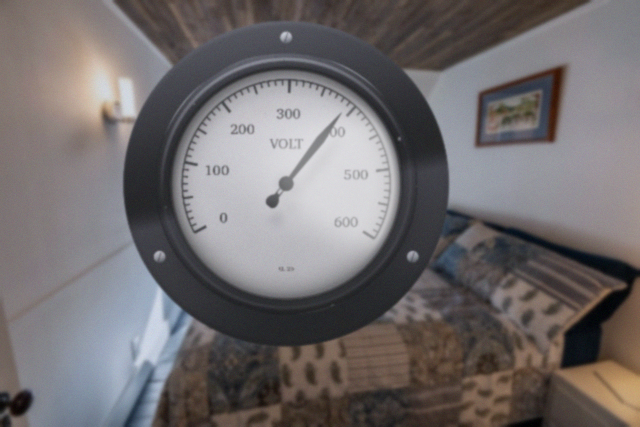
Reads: 390 (V)
